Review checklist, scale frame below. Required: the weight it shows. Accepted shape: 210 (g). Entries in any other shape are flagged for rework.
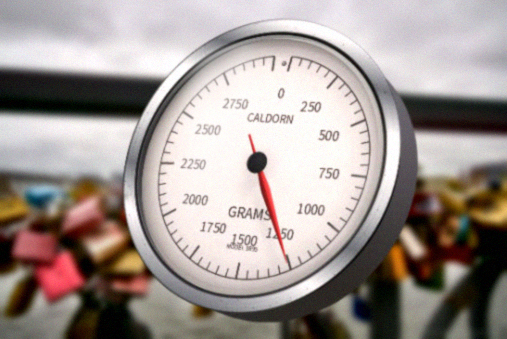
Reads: 1250 (g)
